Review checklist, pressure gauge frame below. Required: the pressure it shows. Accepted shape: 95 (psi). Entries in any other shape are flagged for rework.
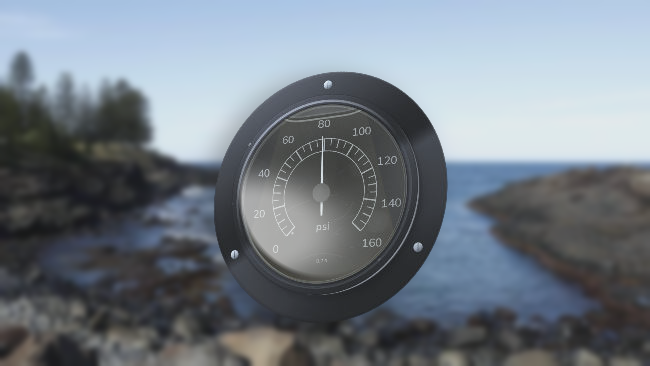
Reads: 80 (psi)
